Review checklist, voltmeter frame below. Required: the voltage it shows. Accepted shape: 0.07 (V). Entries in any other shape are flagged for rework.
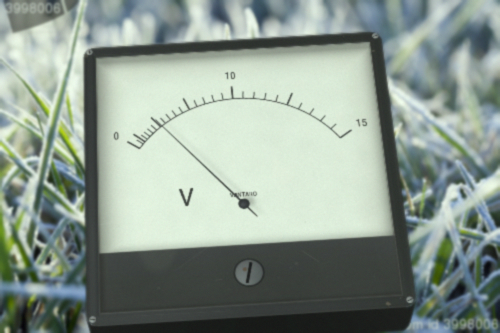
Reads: 5 (V)
